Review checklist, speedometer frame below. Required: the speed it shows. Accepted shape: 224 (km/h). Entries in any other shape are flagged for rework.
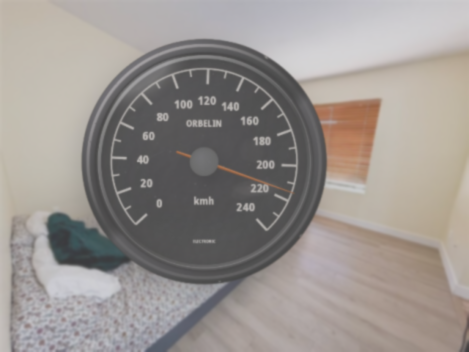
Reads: 215 (km/h)
